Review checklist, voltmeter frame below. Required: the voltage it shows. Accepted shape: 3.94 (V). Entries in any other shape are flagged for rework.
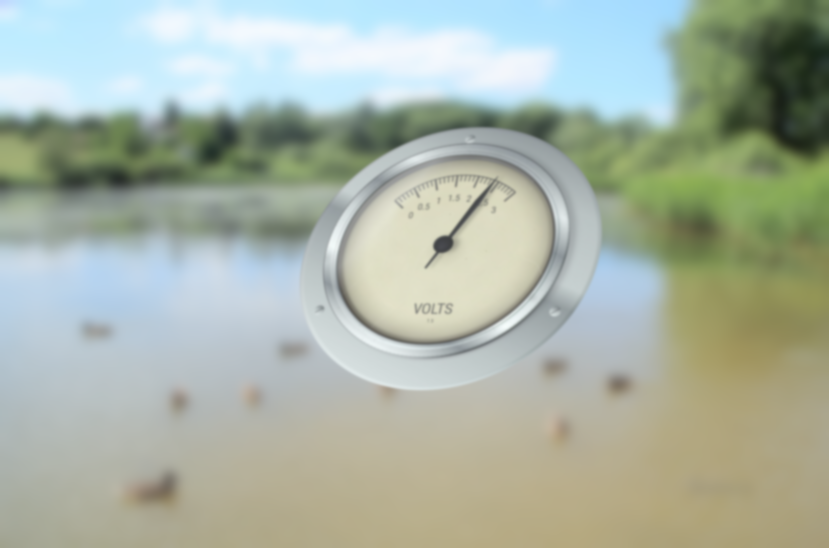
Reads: 2.5 (V)
